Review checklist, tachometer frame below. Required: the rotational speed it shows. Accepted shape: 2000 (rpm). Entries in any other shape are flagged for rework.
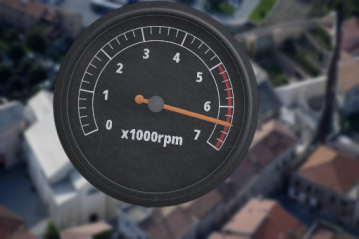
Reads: 6400 (rpm)
